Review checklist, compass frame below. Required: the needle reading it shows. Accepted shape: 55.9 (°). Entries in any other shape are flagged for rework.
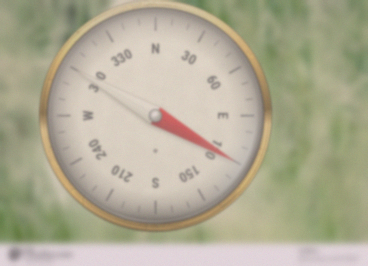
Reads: 120 (°)
